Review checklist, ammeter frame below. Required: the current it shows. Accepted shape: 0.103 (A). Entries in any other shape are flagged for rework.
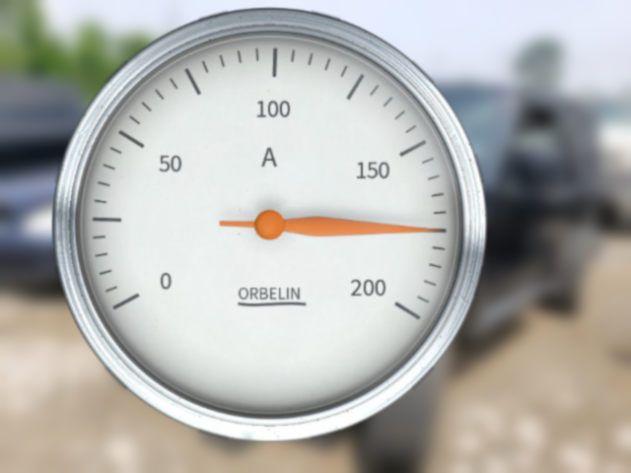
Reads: 175 (A)
